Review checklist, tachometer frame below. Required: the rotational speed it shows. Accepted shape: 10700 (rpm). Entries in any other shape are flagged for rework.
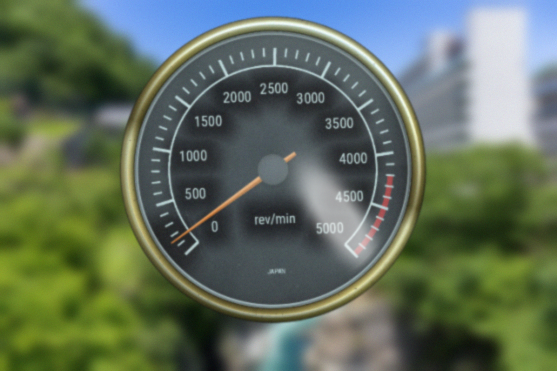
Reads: 150 (rpm)
